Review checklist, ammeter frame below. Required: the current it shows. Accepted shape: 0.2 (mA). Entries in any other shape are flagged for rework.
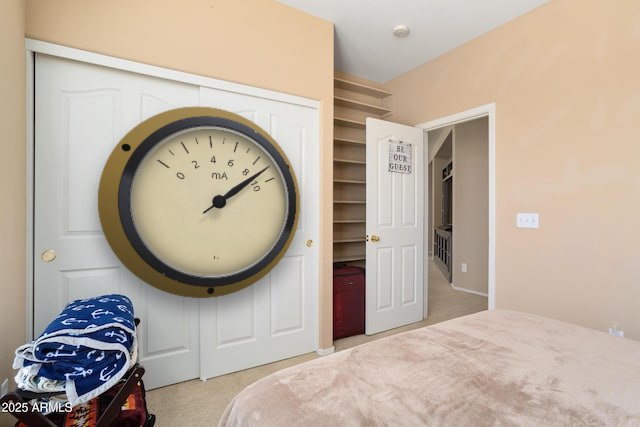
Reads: 9 (mA)
